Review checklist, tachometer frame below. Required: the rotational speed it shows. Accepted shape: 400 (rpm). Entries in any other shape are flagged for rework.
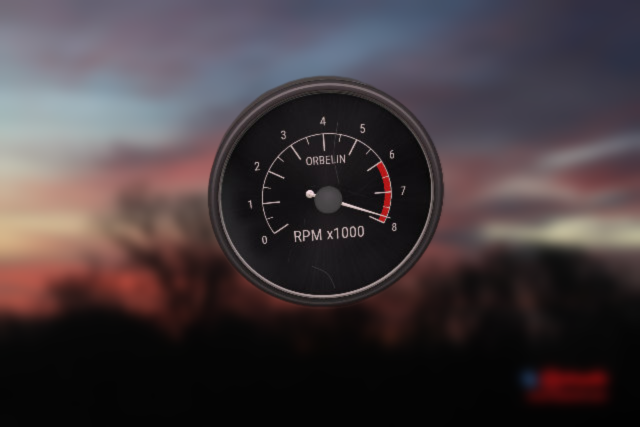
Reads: 7750 (rpm)
